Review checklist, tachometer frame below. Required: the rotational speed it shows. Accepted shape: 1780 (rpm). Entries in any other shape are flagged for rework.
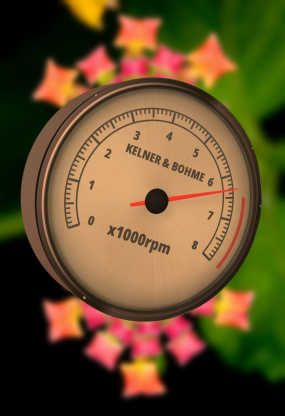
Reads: 6300 (rpm)
